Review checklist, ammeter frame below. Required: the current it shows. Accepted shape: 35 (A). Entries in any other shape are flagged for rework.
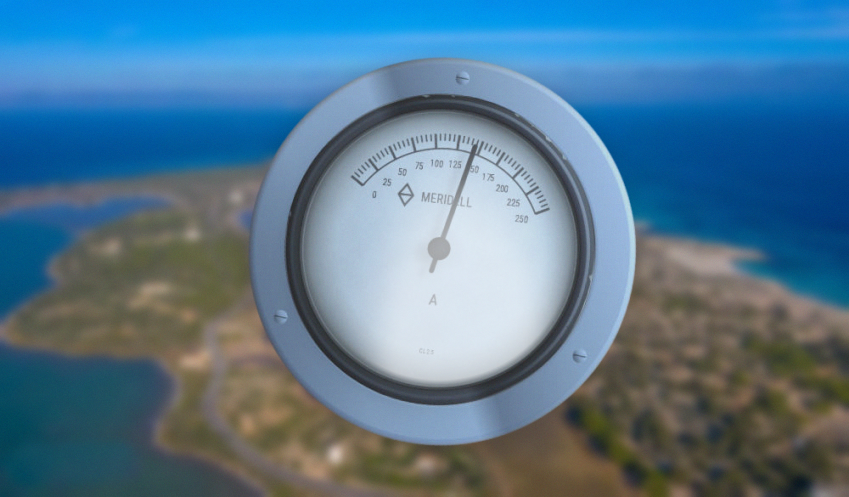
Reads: 145 (A)
